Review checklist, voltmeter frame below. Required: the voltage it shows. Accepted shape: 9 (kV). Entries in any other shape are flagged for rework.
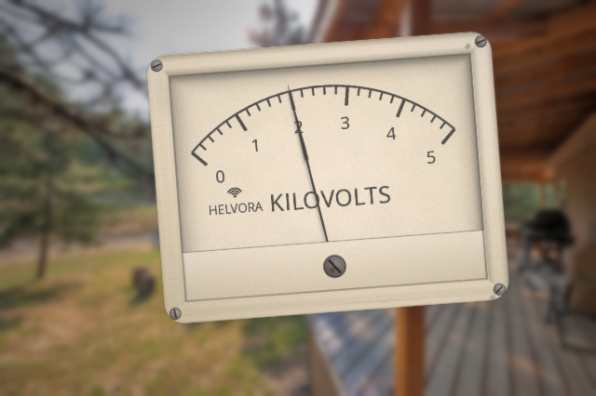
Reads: 2 (kV)
